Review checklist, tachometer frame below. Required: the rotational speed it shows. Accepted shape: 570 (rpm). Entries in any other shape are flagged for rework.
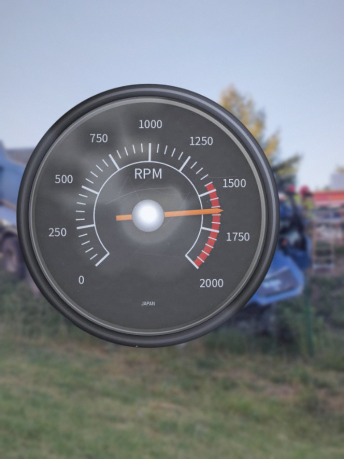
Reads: 1625 (rpm)
